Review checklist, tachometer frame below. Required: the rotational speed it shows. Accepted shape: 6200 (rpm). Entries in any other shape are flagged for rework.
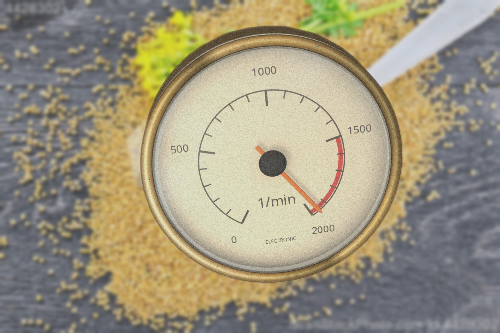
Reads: 1950 (rpm)
